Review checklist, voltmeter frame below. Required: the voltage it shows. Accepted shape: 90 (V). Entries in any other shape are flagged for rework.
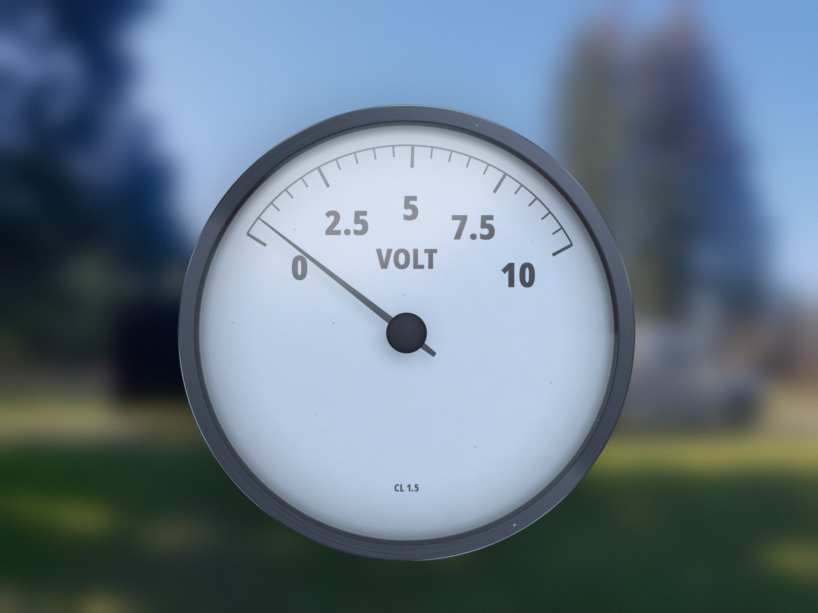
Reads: 0.5 (V)
